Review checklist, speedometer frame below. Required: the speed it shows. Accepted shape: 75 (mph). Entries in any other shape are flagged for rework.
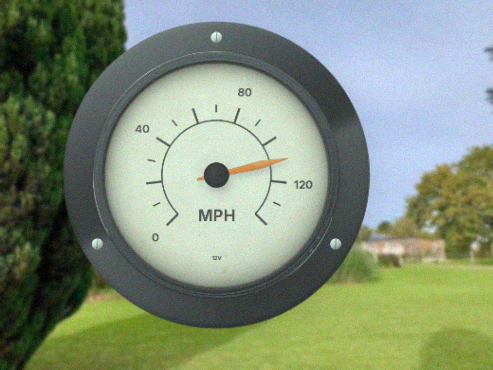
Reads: 110 (mph)
